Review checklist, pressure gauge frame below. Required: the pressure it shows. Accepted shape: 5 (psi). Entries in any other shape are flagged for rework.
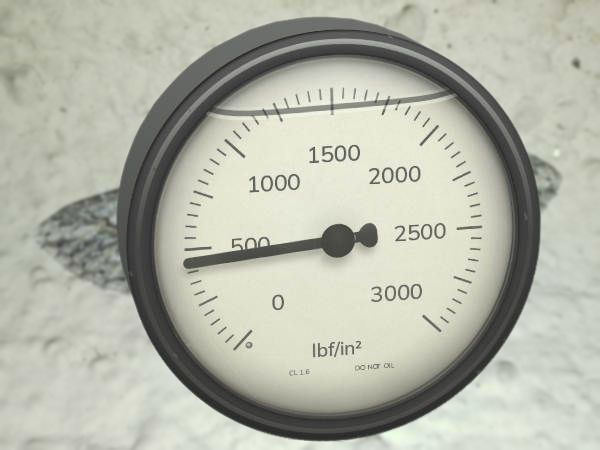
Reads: 450 (psi)
